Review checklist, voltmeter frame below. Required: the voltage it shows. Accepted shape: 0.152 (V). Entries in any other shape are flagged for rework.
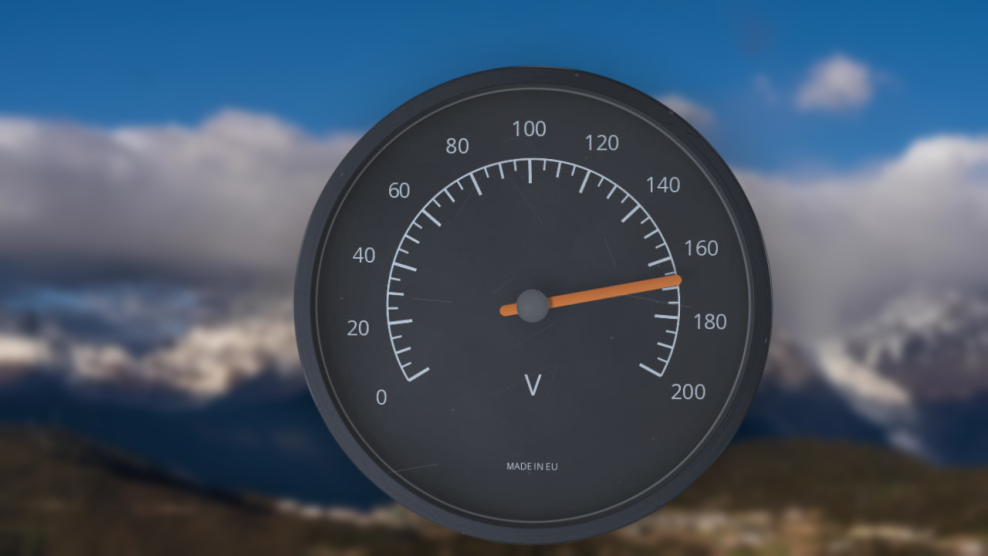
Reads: 167.5 (V)
